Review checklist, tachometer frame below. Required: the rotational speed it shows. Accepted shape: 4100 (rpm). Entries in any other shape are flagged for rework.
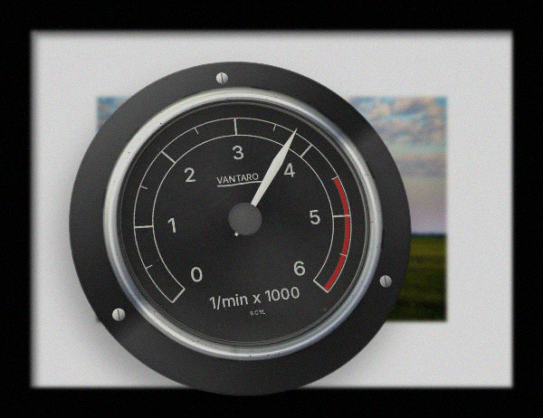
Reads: 3750 (rpm)
